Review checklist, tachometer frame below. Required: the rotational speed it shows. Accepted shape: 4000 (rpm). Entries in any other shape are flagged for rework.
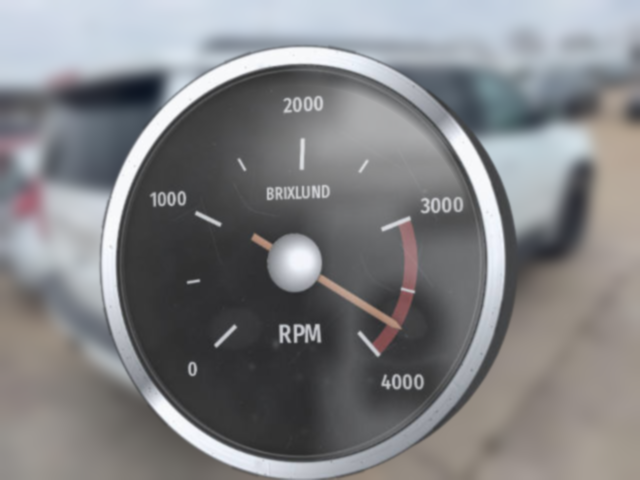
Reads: 3750 (rpm)
